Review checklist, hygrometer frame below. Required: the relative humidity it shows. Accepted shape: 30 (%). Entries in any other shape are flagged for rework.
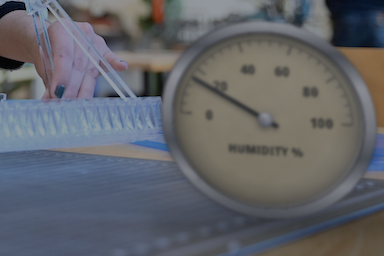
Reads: 16 (%)
